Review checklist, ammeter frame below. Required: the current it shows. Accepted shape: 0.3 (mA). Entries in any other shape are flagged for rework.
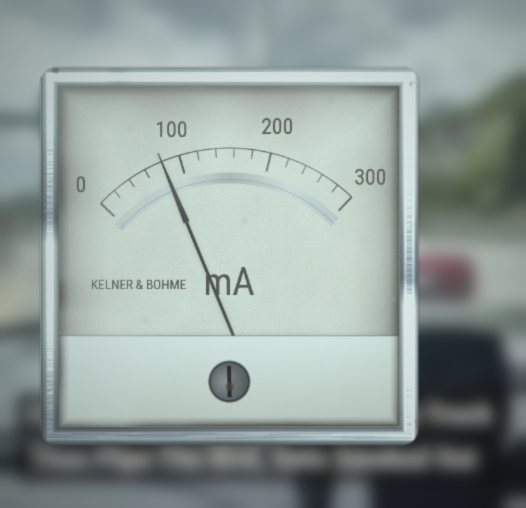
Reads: 80 (mA)
